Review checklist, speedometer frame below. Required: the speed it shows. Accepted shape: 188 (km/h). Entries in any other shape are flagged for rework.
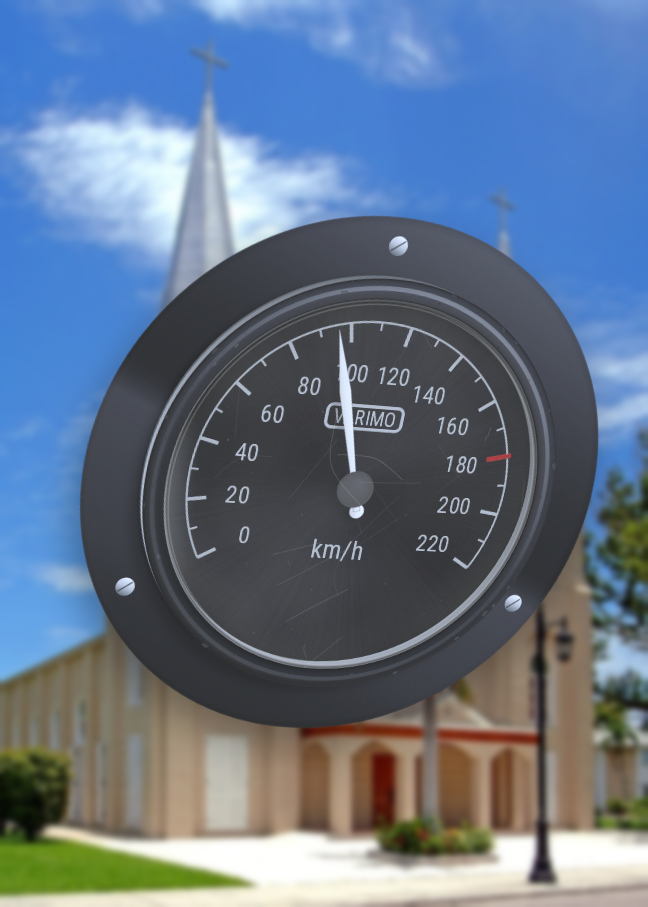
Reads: 95 (km/h)
